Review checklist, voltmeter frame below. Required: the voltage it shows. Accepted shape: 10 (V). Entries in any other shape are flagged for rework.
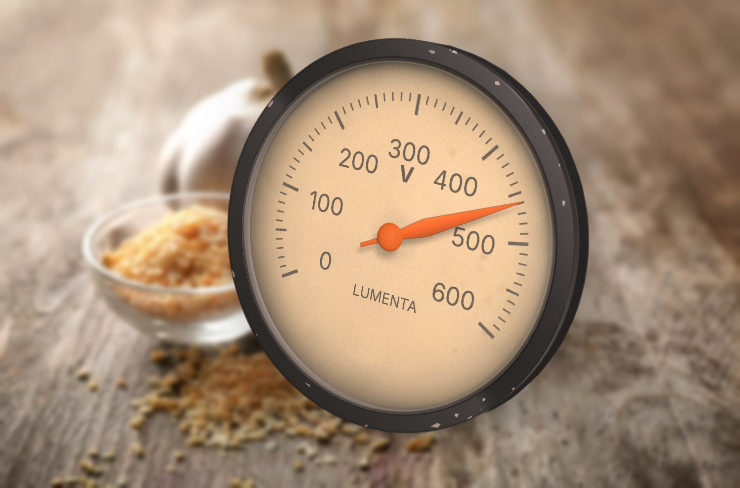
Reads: 460 (V)
